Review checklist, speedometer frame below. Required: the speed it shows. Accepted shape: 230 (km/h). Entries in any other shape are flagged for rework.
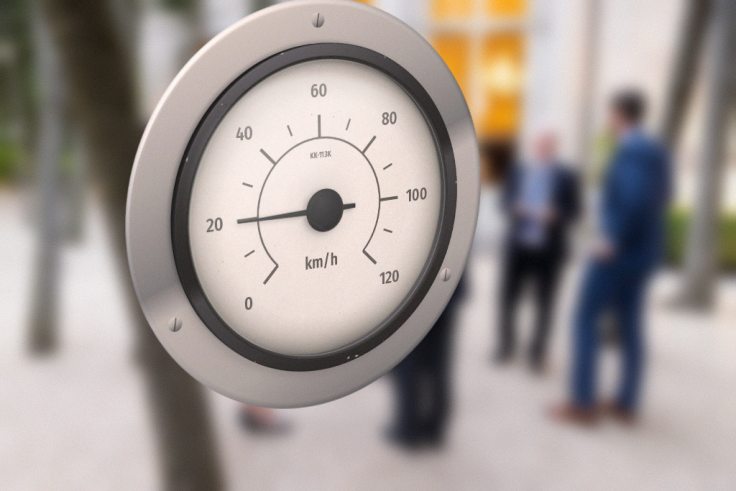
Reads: 20 (km/h)
